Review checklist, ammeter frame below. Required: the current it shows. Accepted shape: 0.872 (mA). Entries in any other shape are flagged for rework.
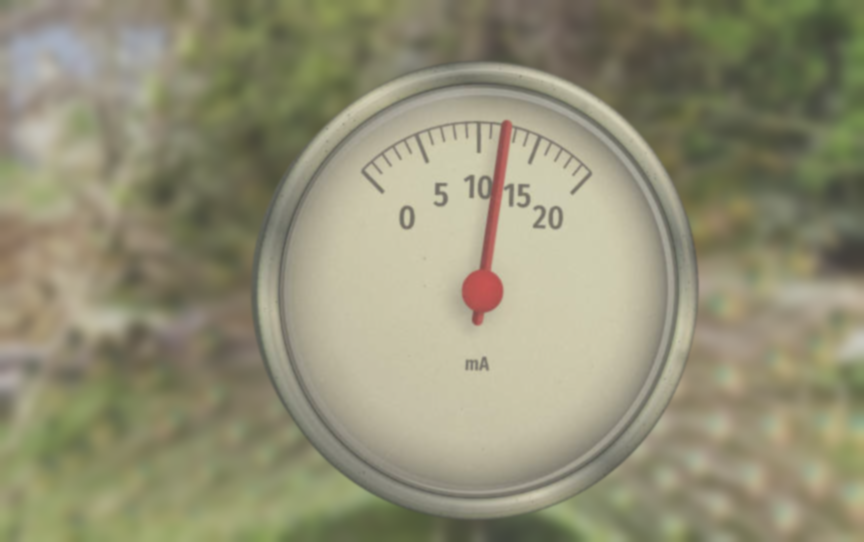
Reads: 12 (mA)
